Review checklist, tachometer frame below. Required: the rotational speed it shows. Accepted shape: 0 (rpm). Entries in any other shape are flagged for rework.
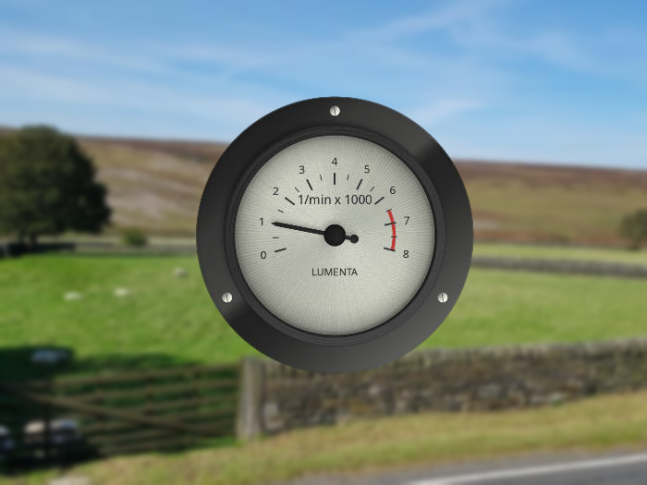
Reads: 1000 (rpm)
